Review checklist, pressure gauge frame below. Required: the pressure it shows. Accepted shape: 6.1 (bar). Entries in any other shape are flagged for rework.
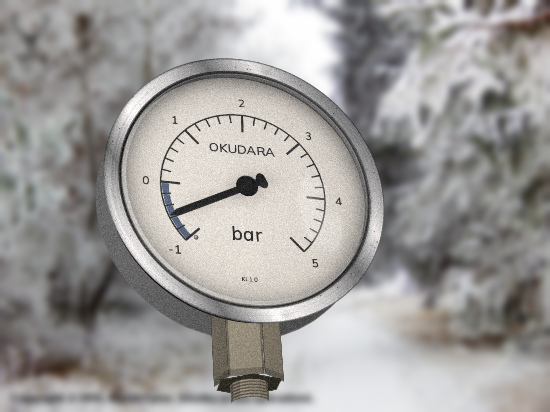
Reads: -0.6 (bar)
